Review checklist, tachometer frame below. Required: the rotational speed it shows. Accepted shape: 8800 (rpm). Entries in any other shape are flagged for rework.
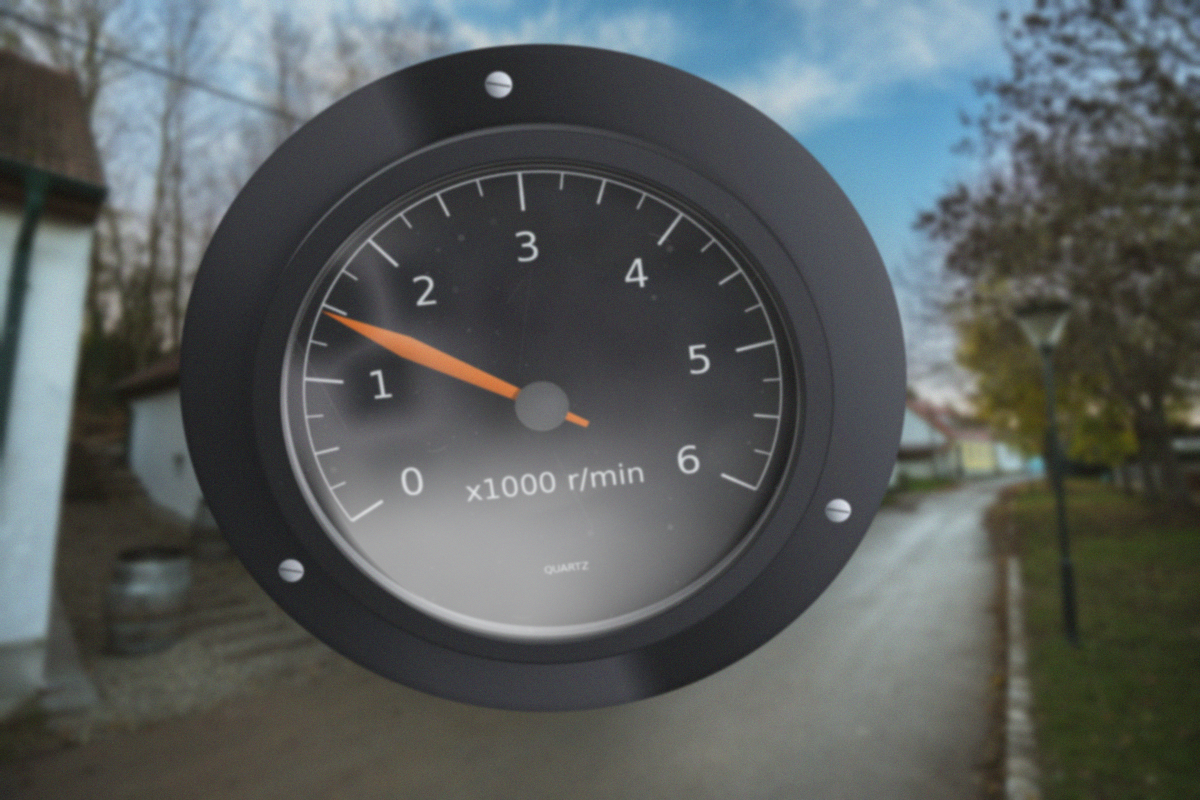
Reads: 1500 (rpm)
